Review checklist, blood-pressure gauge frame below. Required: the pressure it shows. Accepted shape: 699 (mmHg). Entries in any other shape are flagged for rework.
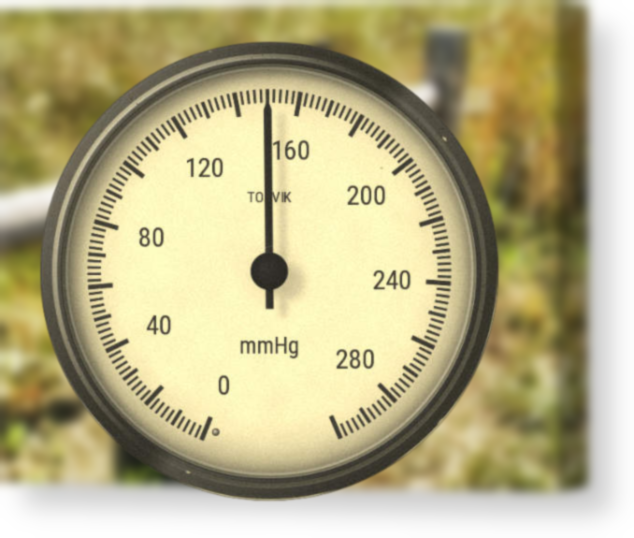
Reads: 150 (mmHg)
